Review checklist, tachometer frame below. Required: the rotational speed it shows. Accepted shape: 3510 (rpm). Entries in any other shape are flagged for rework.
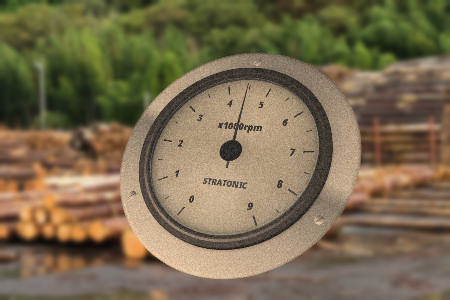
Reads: 4500 (rpm)
